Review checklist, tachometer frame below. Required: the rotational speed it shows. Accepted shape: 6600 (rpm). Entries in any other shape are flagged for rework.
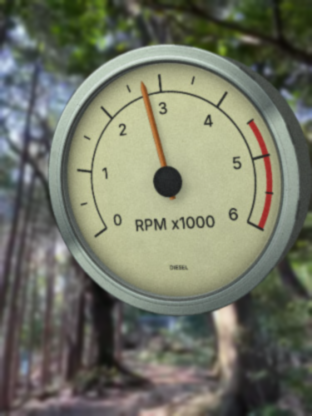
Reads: 2750 (rpm)
